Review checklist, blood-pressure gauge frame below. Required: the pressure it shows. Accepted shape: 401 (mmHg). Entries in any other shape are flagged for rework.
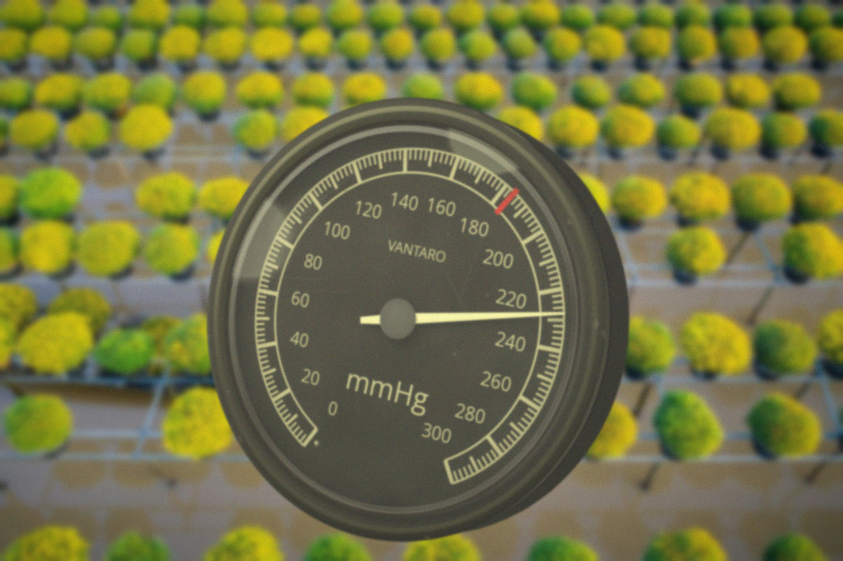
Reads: 228 (mmHg)
